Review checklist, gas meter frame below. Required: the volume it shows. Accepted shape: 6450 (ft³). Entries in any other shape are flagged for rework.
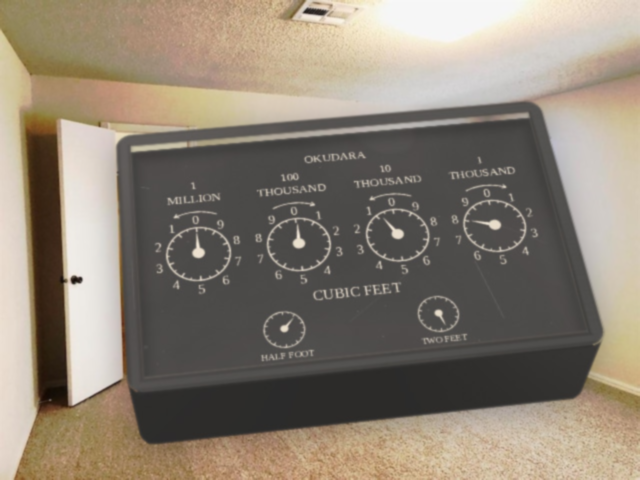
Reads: 800 (ft³)
